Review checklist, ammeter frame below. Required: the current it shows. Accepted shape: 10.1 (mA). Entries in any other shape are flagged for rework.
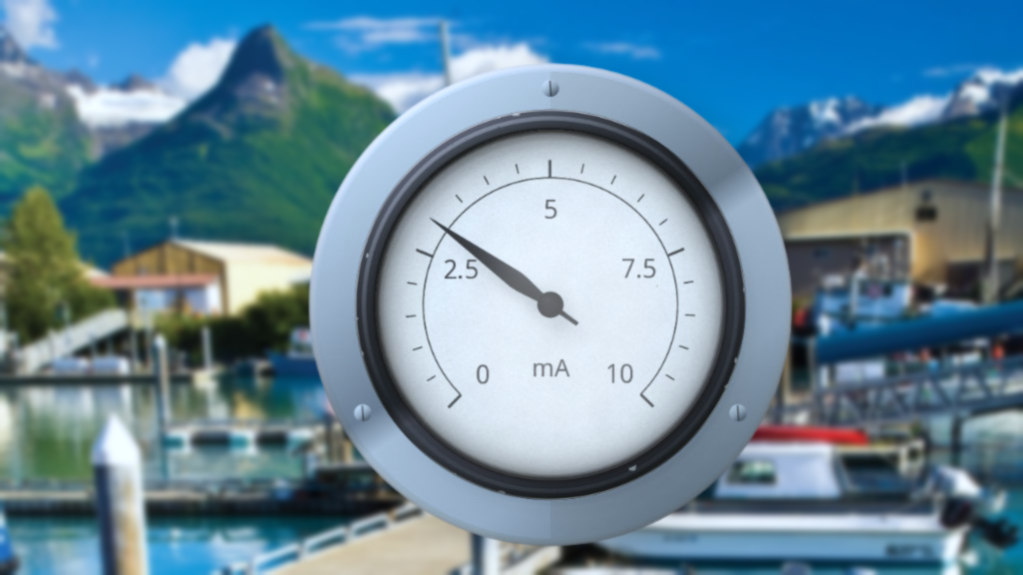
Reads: 3 (mA)
